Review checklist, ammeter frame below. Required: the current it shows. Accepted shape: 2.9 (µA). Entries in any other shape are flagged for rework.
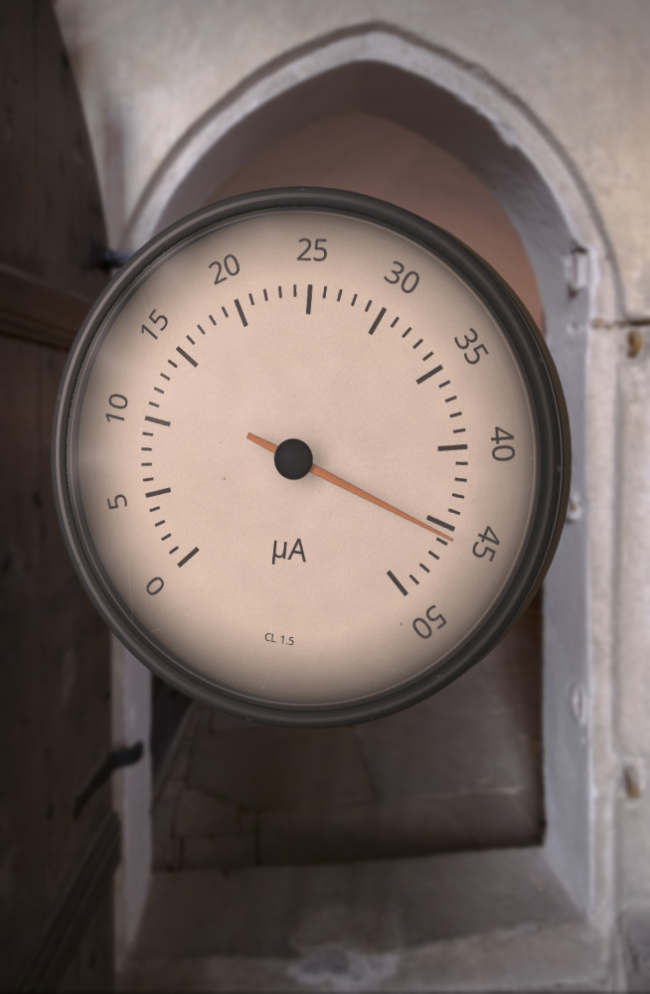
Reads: 45.5 (µA)
